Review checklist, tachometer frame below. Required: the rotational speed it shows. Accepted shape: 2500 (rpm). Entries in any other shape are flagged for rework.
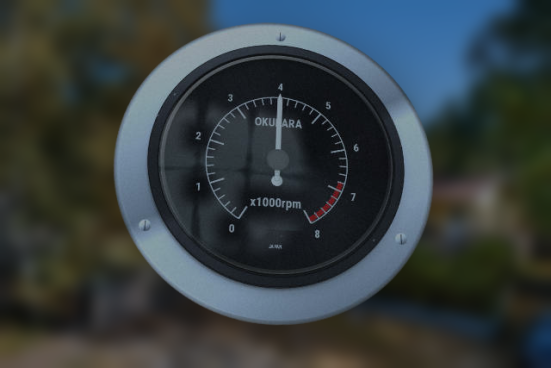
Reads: 4000 (rpm)
